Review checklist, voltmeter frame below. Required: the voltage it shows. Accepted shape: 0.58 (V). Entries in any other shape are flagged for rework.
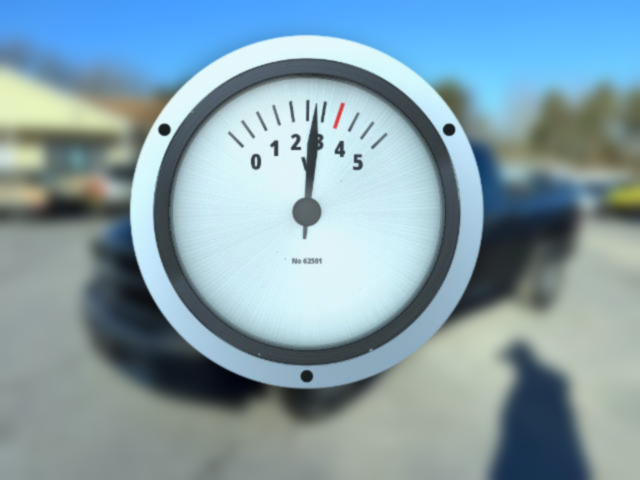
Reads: 2.75 (V)
